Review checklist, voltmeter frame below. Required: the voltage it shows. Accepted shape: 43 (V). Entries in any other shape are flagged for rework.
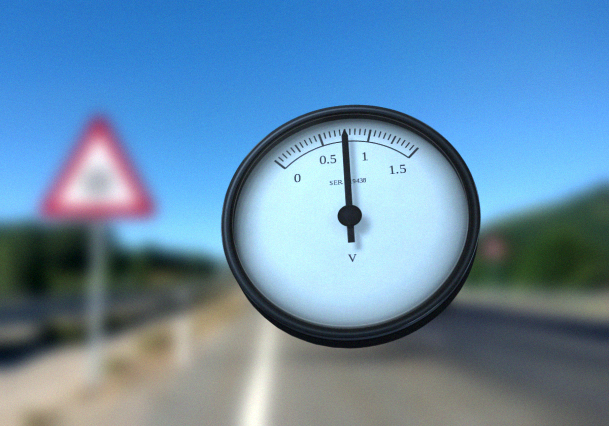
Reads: 0.75 (V)
